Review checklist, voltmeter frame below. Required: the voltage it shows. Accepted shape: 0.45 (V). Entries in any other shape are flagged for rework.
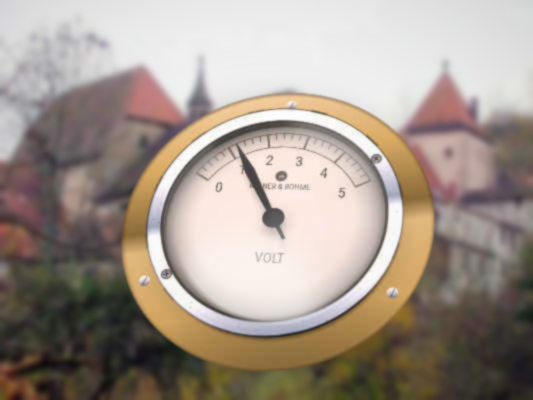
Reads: 1.2 (V)
